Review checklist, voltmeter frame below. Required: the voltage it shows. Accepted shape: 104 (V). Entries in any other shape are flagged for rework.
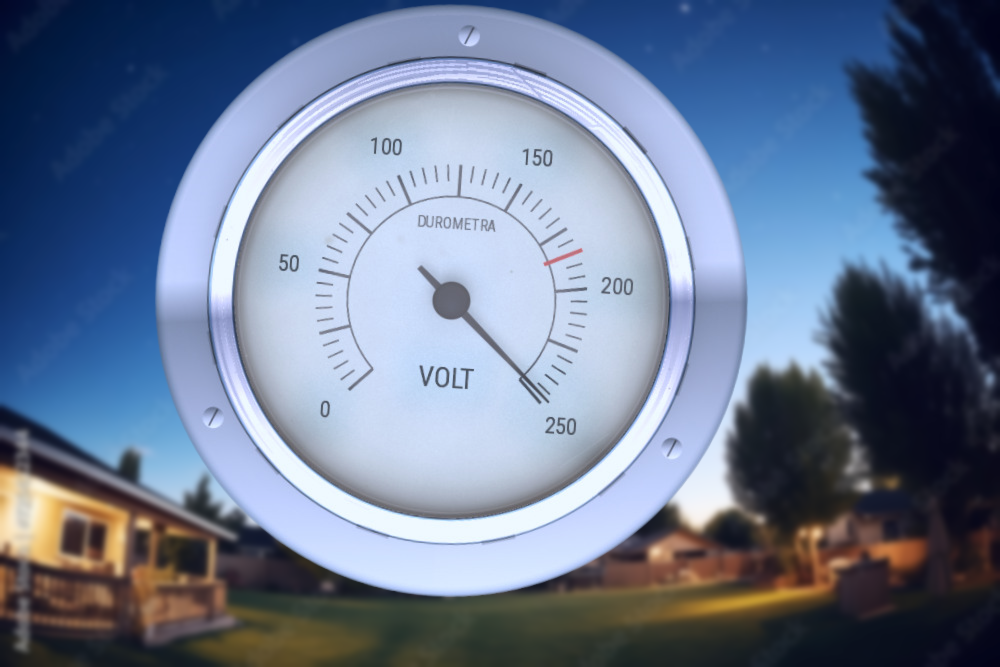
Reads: 247.5 (V)
